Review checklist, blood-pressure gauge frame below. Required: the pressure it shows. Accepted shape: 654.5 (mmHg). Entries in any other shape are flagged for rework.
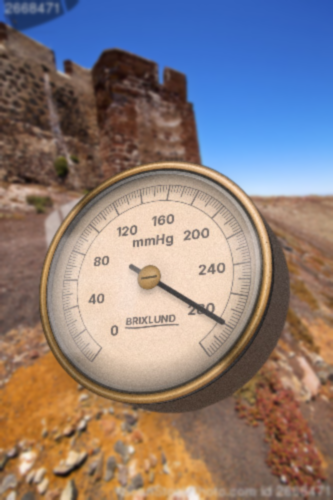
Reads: 280 (mmHg)
